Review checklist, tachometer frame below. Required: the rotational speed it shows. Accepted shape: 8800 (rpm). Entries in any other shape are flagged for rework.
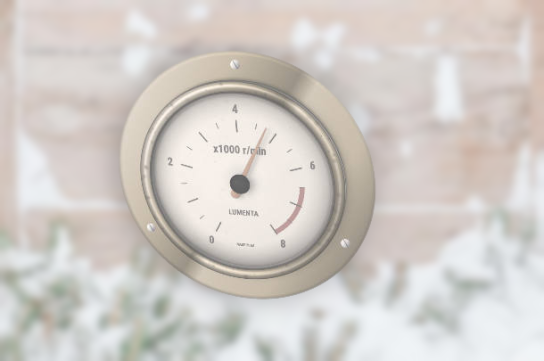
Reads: 4750 (rpm)
